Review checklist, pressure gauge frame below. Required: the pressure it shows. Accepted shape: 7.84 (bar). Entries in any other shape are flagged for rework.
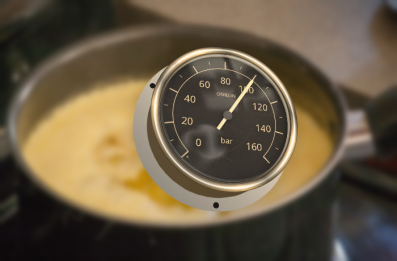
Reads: 100 (bar)
